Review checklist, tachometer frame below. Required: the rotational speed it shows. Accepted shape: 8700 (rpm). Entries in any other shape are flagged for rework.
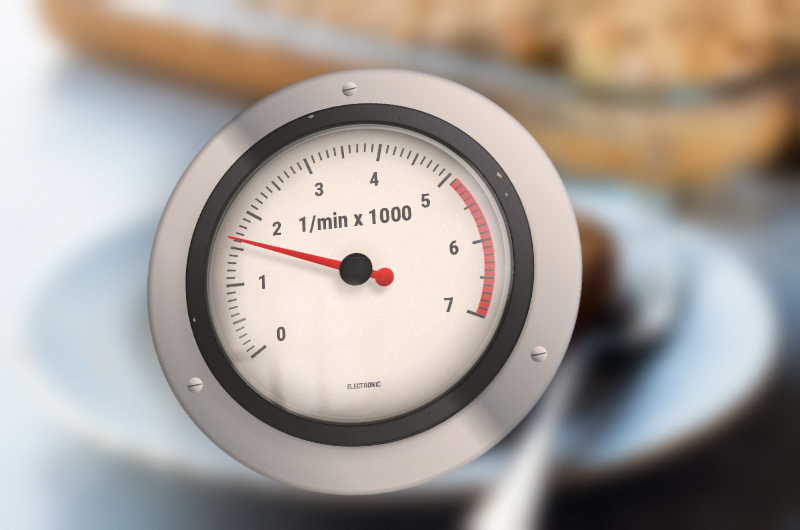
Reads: 1600 (rpm)
